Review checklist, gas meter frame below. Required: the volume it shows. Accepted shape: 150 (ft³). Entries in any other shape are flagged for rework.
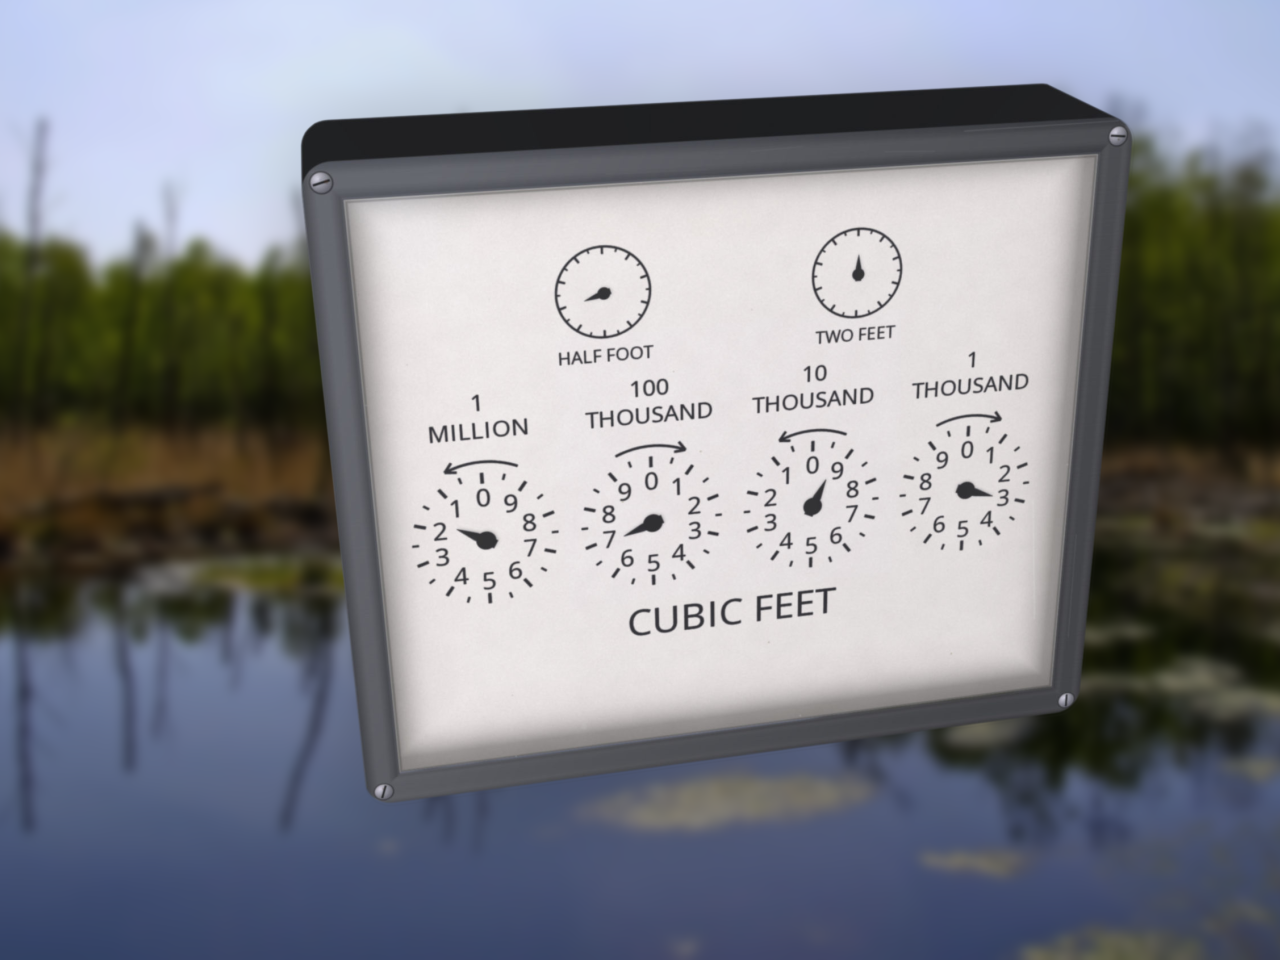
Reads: 169300 (ft³)
